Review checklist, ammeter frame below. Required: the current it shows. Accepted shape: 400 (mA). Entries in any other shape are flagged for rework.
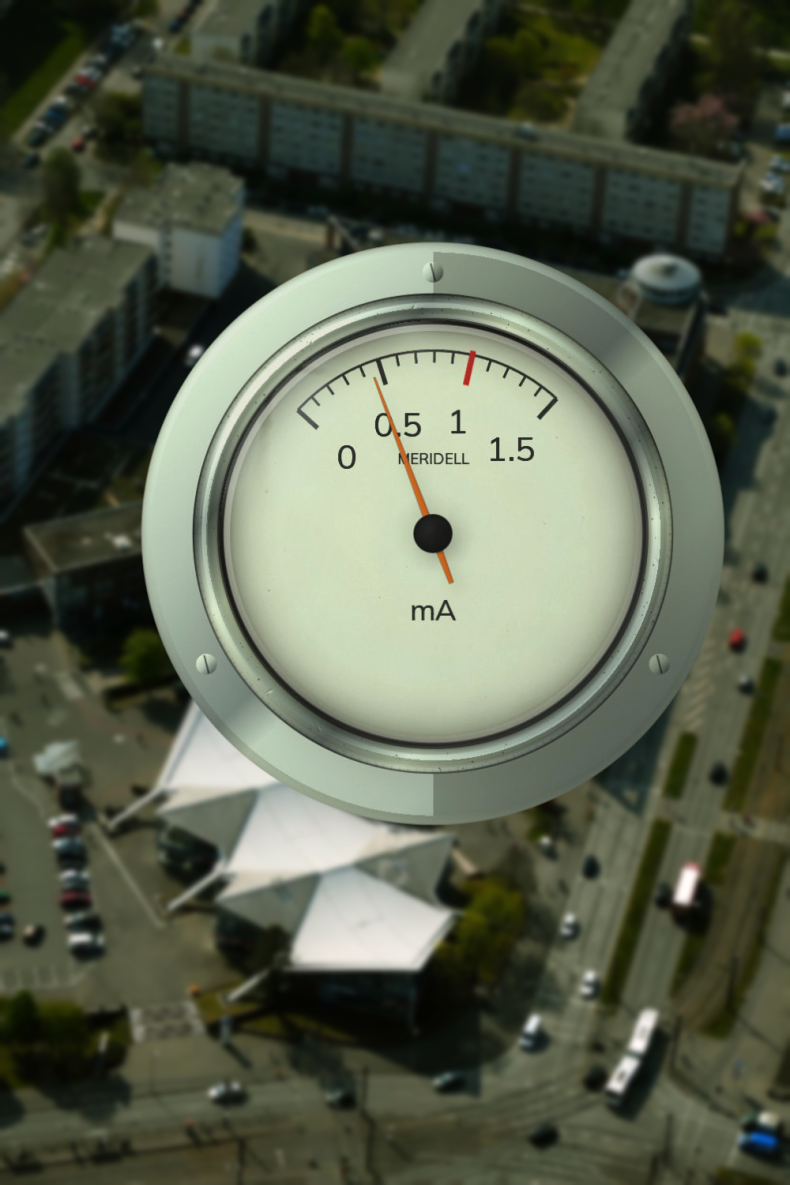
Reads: 0.45 (mA)
